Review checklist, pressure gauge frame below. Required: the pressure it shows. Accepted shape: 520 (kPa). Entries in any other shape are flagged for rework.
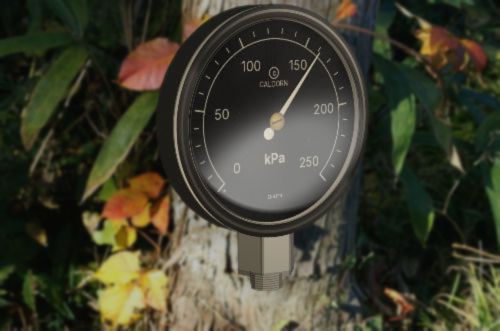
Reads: 160 (kPa)
